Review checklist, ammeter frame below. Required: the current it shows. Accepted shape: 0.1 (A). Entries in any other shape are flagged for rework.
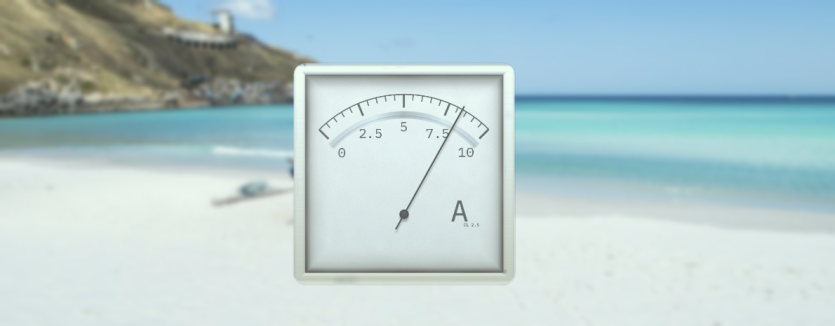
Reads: 8.25 (A)
